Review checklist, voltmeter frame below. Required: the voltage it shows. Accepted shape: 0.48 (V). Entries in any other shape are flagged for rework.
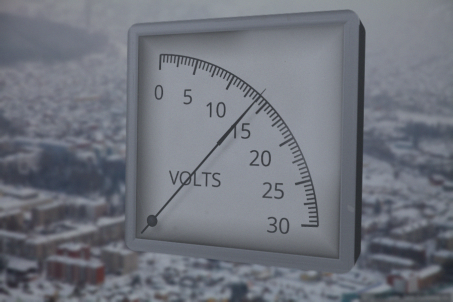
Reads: 14 (V)
